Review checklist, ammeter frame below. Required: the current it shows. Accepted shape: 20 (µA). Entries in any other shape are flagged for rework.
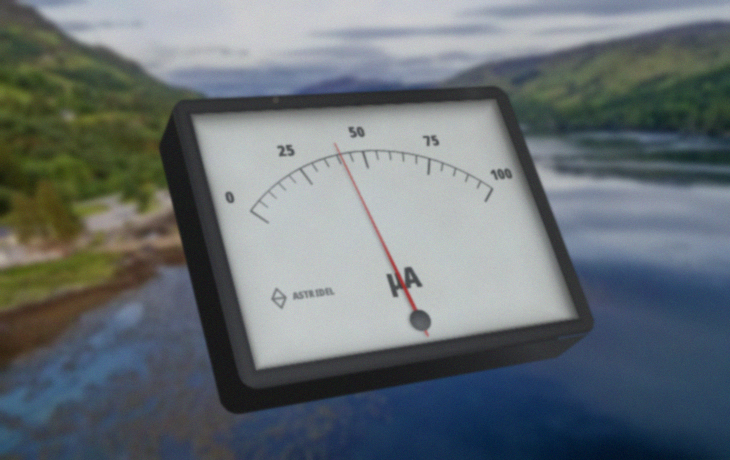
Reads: 40 (µA)
